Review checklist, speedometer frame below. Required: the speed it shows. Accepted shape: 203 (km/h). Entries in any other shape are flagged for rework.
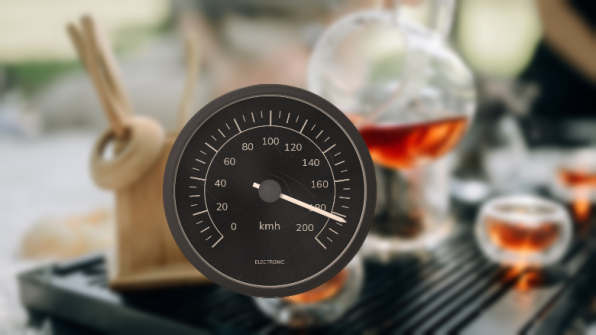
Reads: 182.5 (km/h)
